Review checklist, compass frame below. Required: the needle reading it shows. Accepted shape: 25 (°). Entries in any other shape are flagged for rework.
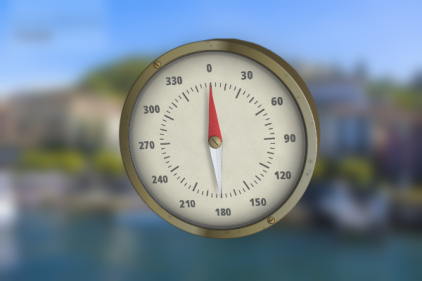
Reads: 0 (°)
